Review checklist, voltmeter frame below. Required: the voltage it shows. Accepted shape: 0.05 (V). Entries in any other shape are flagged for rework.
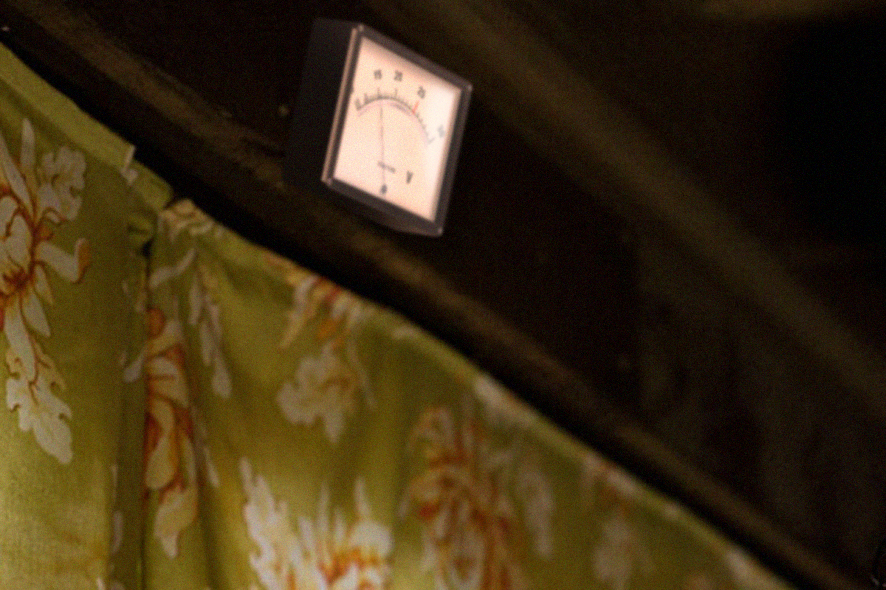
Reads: 15 (V)
